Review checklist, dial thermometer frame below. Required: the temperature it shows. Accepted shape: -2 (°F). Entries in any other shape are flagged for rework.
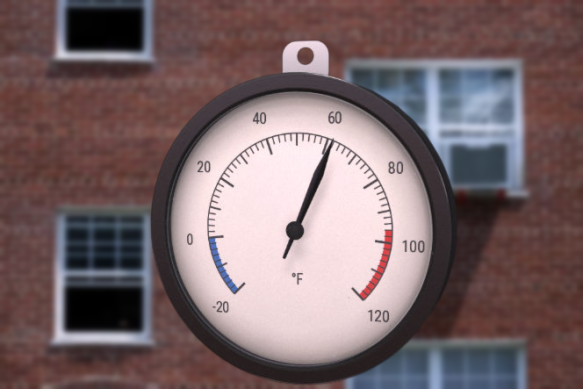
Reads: 62 (°F)
